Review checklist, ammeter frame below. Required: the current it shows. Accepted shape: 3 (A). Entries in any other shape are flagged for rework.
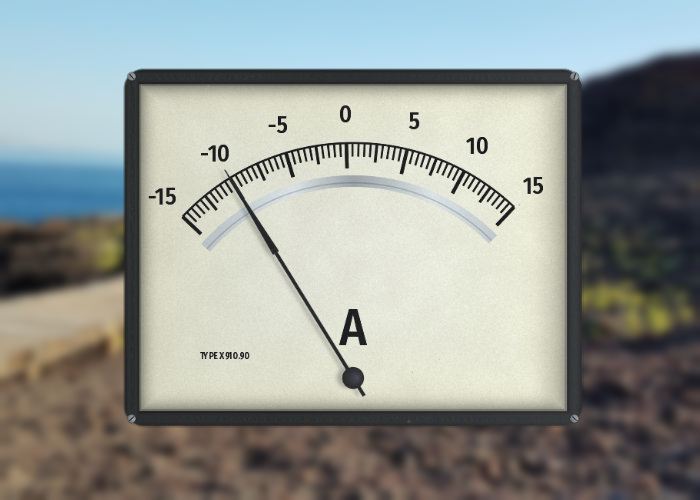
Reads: -10 (A)
